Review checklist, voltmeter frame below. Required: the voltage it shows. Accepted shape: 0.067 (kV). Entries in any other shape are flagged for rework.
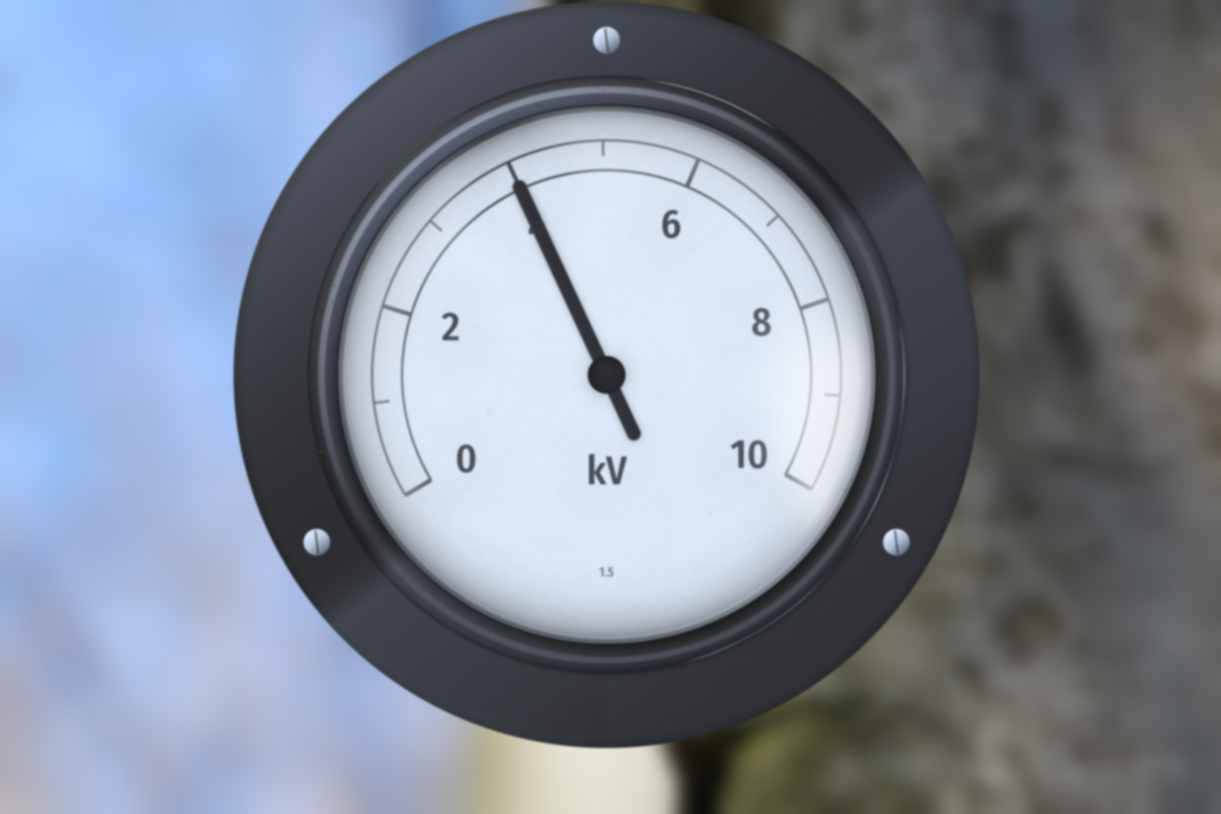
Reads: 4 (kV)
